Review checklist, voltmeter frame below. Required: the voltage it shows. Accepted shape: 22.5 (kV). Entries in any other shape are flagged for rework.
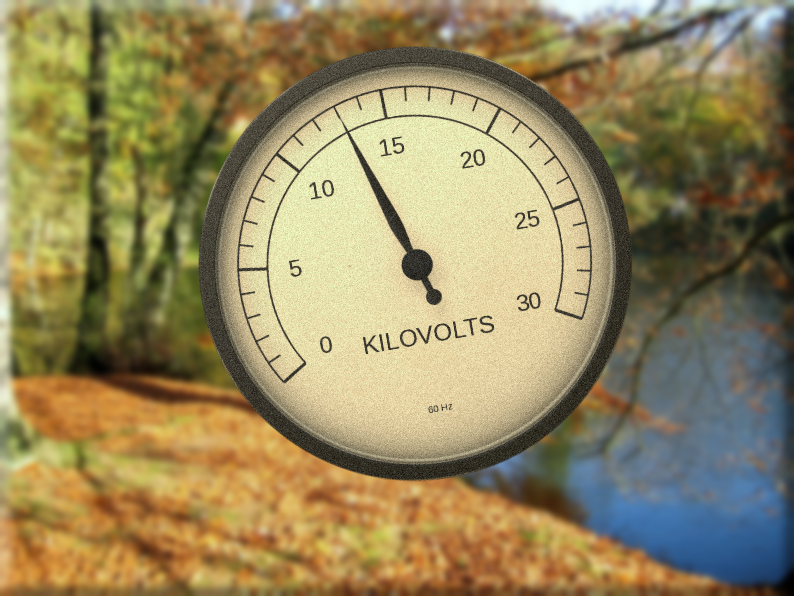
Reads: 13 (kV)
